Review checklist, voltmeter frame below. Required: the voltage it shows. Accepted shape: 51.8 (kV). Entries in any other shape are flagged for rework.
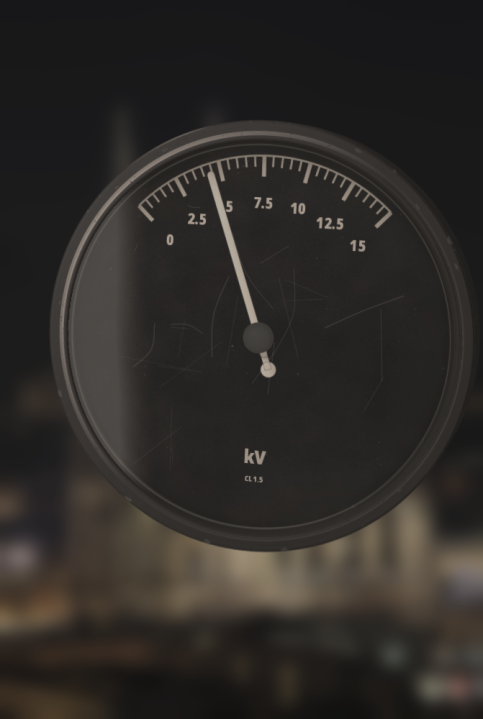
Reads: 4.5 (kV)
